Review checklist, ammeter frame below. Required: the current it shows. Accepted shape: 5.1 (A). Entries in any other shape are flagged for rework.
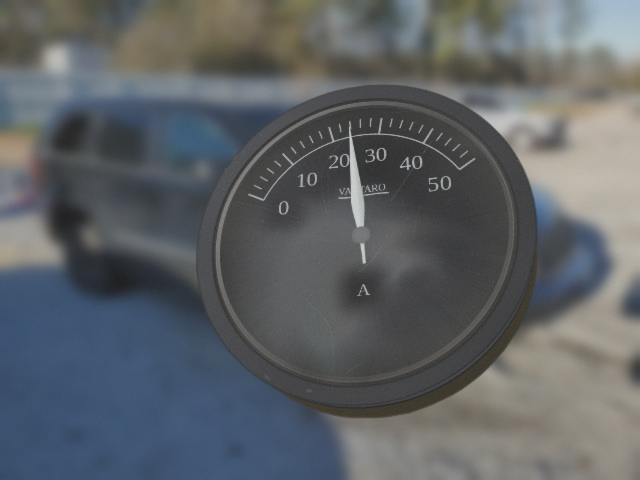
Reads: 24 (A)
